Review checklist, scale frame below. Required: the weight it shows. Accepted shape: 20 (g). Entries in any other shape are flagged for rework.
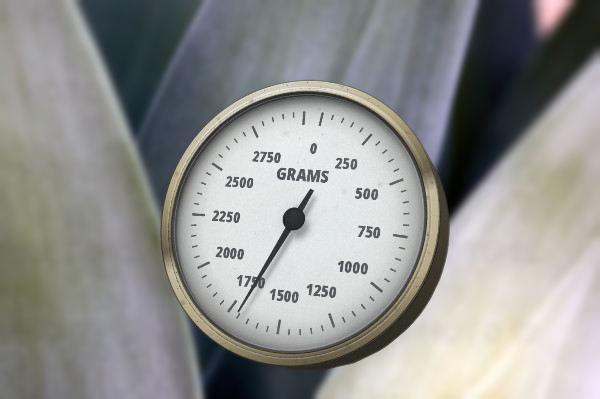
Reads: 1700 (g)
